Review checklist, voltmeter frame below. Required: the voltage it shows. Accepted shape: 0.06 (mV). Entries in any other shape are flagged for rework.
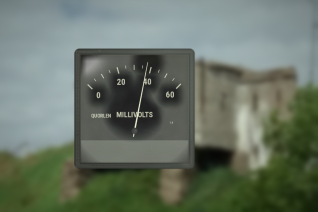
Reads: 37.5 (mV)
